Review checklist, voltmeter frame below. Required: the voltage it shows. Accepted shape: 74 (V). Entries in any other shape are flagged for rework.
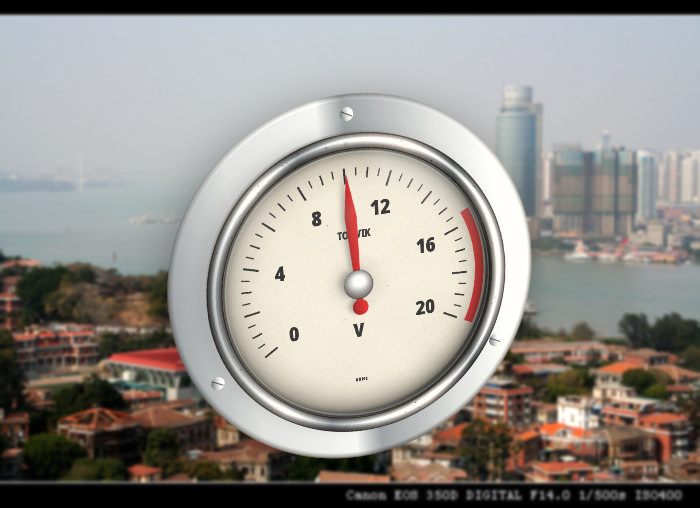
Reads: 10 (V)
